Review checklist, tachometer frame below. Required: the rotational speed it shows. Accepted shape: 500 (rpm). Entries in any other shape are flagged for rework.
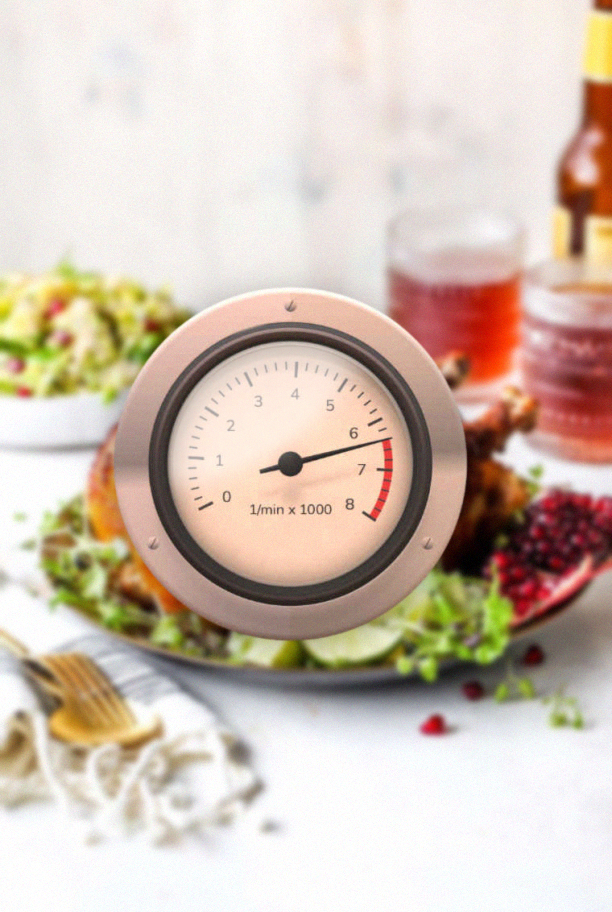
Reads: 6400 (rpm)
